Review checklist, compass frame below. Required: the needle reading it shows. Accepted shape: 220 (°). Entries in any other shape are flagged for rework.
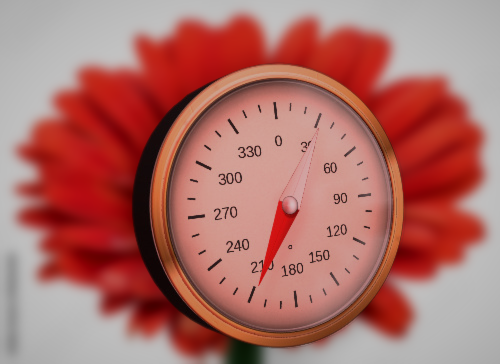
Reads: 210 (°)
